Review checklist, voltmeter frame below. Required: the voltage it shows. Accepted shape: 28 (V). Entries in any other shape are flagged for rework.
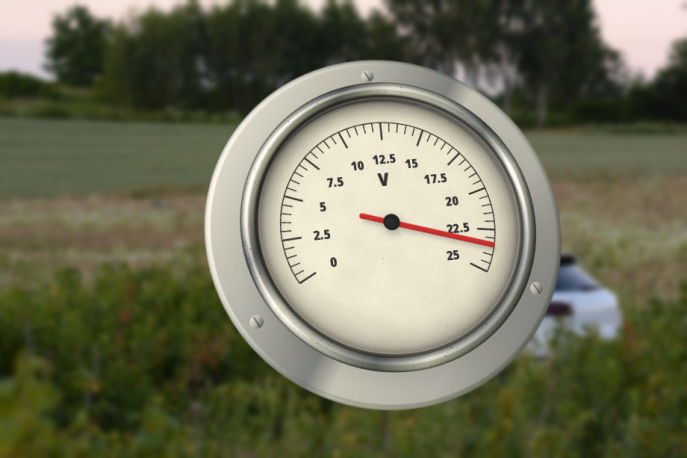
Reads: 23.5 (V)
